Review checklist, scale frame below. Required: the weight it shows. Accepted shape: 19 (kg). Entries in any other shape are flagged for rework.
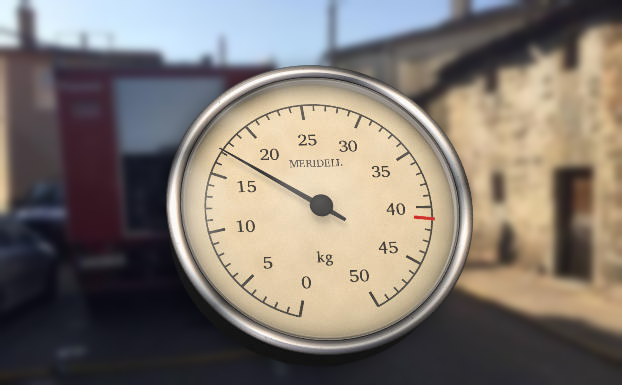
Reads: 17 (kg)
